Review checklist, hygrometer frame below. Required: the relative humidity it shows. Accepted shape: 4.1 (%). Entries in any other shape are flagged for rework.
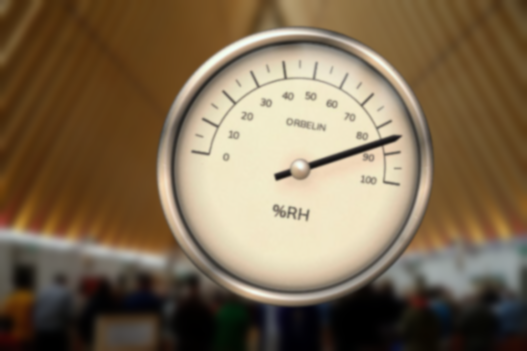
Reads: 85 (%)
